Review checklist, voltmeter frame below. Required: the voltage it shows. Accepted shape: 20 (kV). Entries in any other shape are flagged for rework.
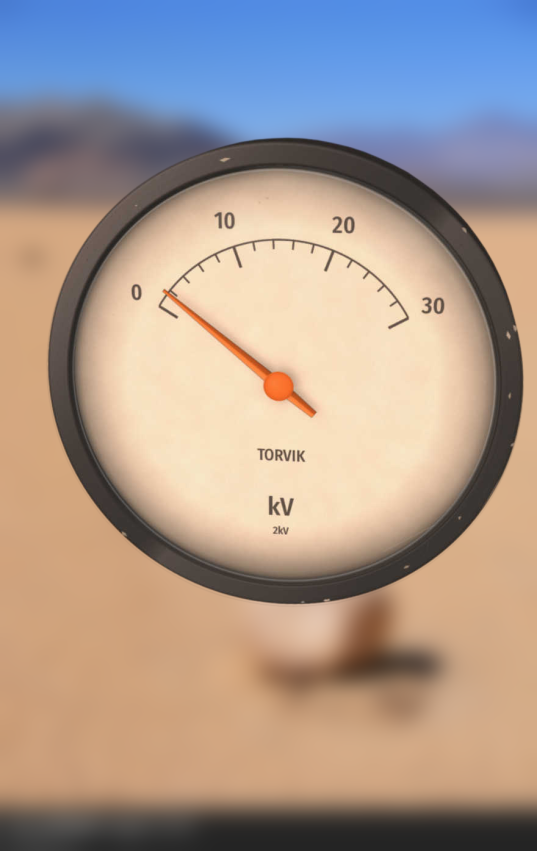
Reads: 2 (kV)
